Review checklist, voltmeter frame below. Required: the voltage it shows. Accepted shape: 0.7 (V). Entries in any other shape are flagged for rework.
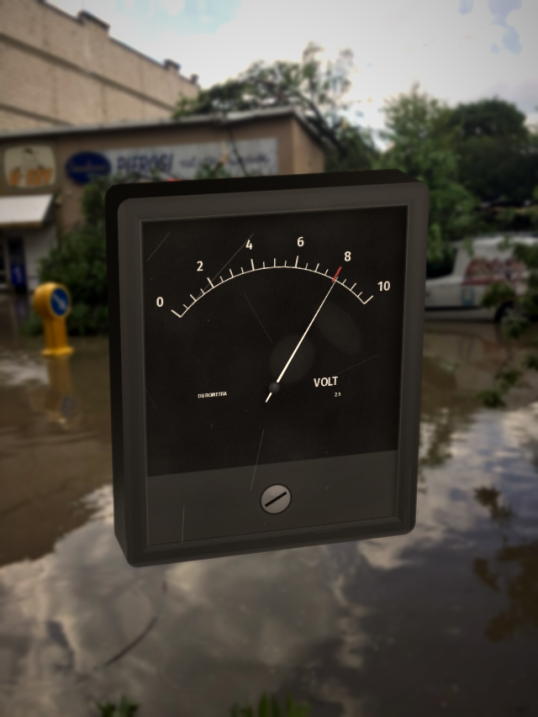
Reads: 8 (V)
